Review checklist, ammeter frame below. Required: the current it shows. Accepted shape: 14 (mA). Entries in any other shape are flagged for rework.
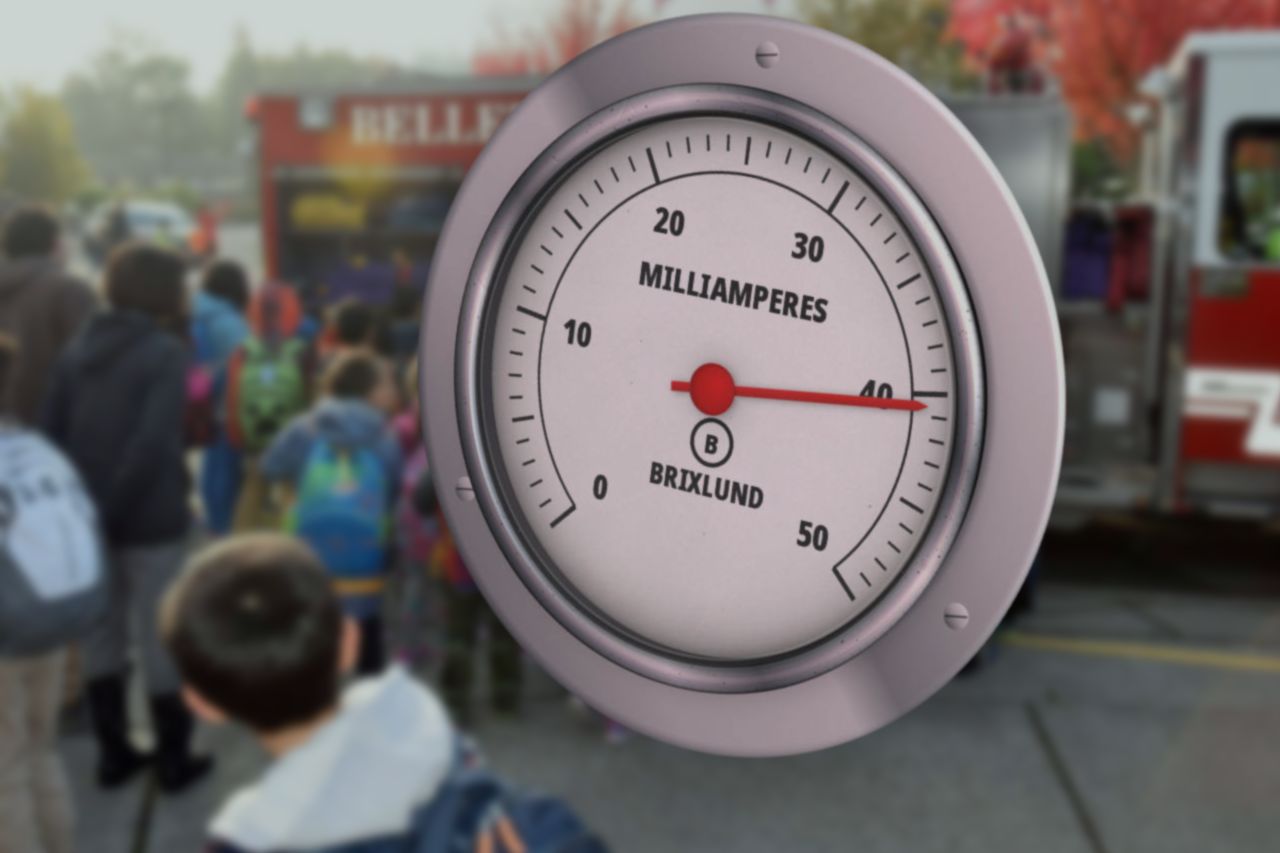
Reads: 40.5 (mA)
